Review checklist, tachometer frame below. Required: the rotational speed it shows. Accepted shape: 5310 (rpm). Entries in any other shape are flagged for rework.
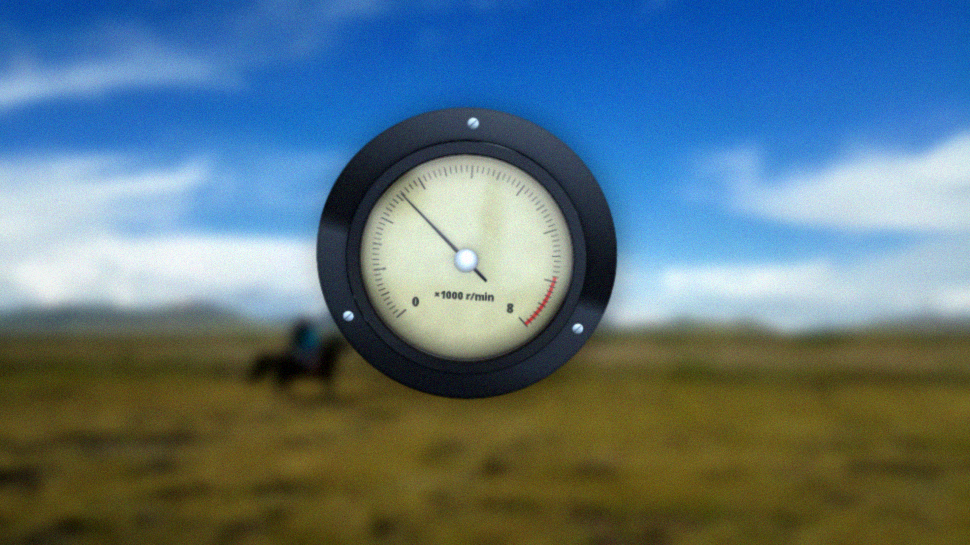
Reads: 2600 (rpm)
